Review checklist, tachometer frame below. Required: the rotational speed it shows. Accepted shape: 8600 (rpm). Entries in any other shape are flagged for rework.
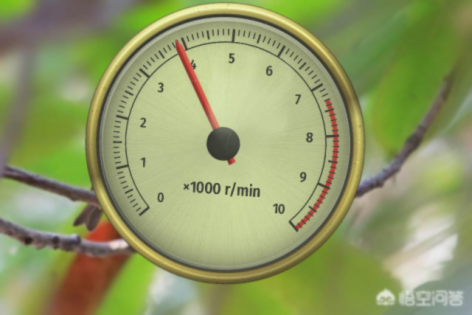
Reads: 3900 (rpm)
